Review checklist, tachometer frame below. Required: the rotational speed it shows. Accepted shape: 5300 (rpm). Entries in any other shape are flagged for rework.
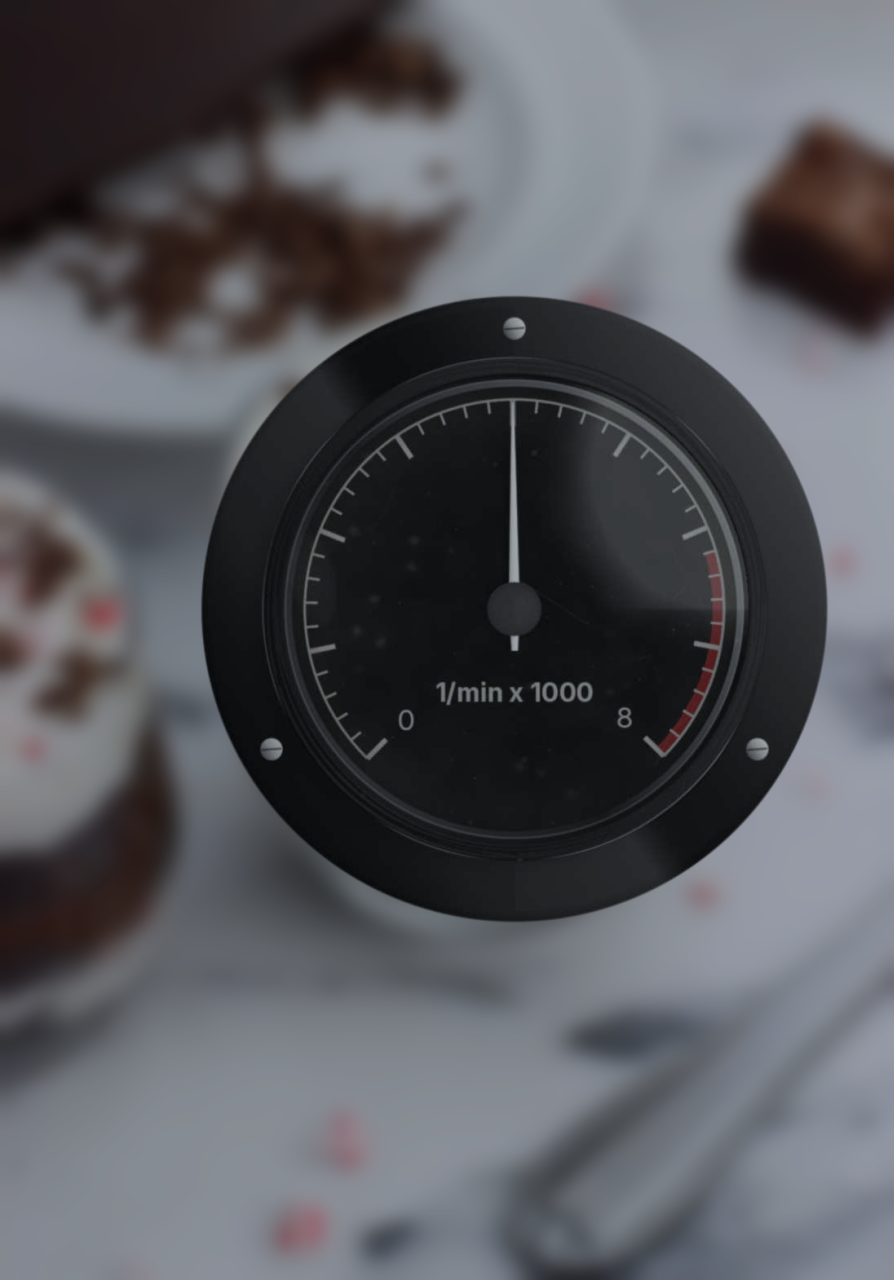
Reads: 4000 (rpm)
